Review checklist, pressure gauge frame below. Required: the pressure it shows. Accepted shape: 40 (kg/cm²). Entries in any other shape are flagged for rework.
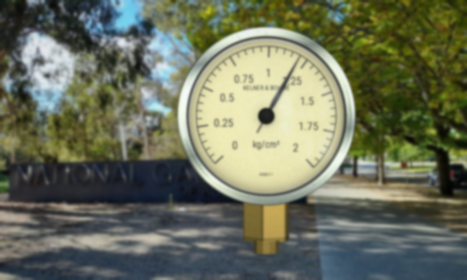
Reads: 1.2 (kg/cm²)
